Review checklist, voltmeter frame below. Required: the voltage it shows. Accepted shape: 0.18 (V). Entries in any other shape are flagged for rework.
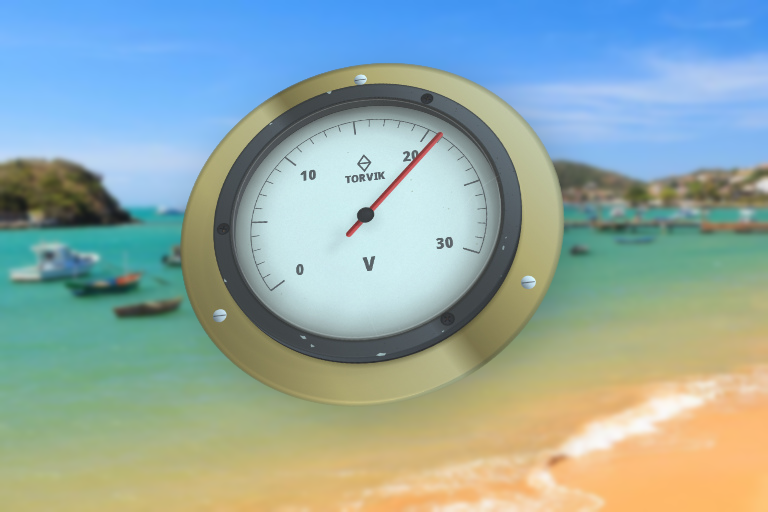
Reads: 21 (V)
